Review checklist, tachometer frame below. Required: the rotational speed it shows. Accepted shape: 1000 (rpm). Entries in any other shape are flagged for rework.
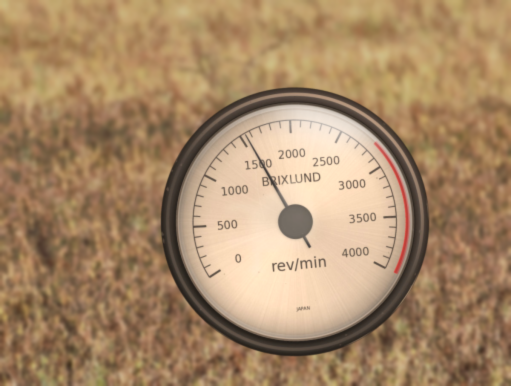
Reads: 1550 (rpm)
